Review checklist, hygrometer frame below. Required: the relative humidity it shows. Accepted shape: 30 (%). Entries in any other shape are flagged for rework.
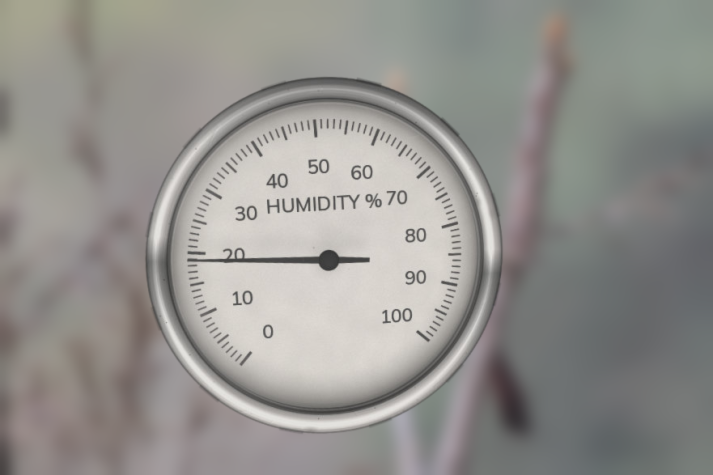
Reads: 19 (%)
